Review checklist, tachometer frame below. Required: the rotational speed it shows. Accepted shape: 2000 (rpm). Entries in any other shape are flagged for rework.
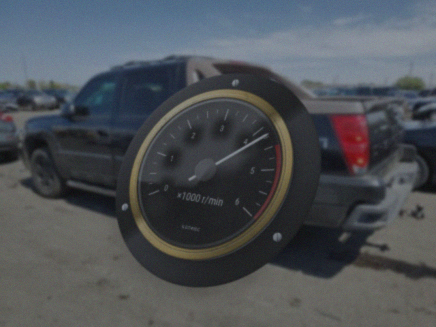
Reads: 4250 (rpm)
